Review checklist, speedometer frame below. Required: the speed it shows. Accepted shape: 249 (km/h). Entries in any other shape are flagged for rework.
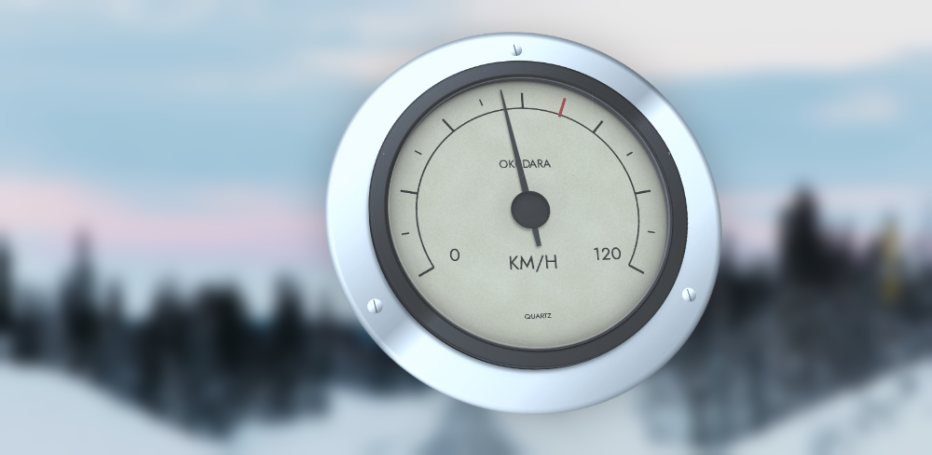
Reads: 55 (km/h)
